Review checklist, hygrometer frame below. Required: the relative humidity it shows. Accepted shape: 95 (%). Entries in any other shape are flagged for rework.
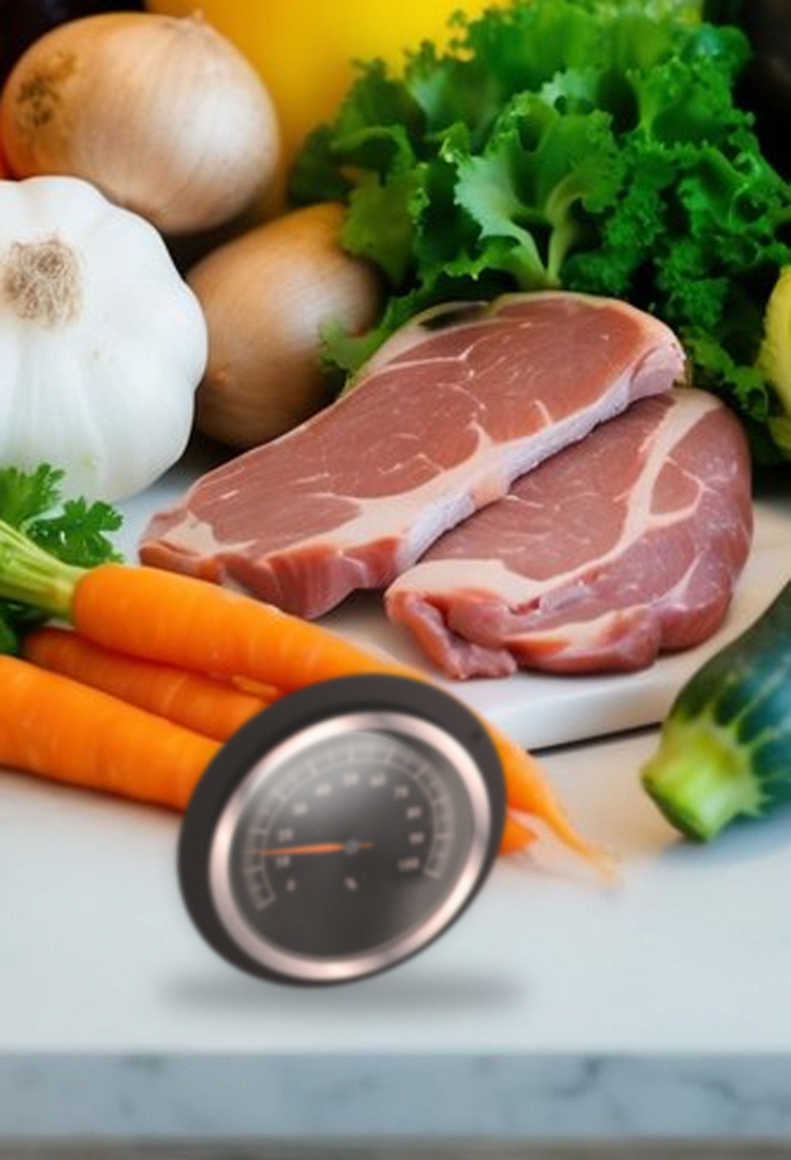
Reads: 15 (%)
